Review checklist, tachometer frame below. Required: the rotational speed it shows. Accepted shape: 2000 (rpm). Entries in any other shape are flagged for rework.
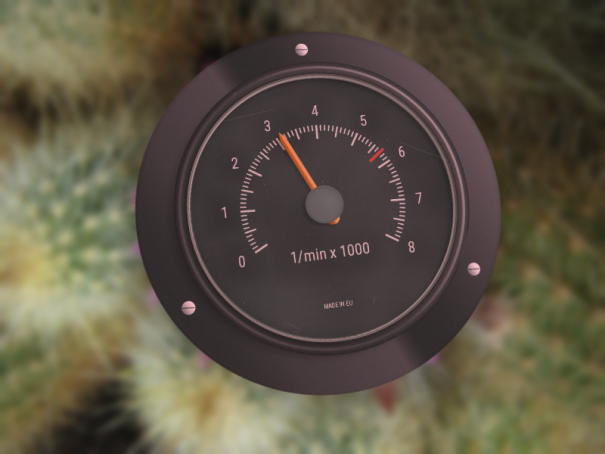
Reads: 3100 (rpm)
